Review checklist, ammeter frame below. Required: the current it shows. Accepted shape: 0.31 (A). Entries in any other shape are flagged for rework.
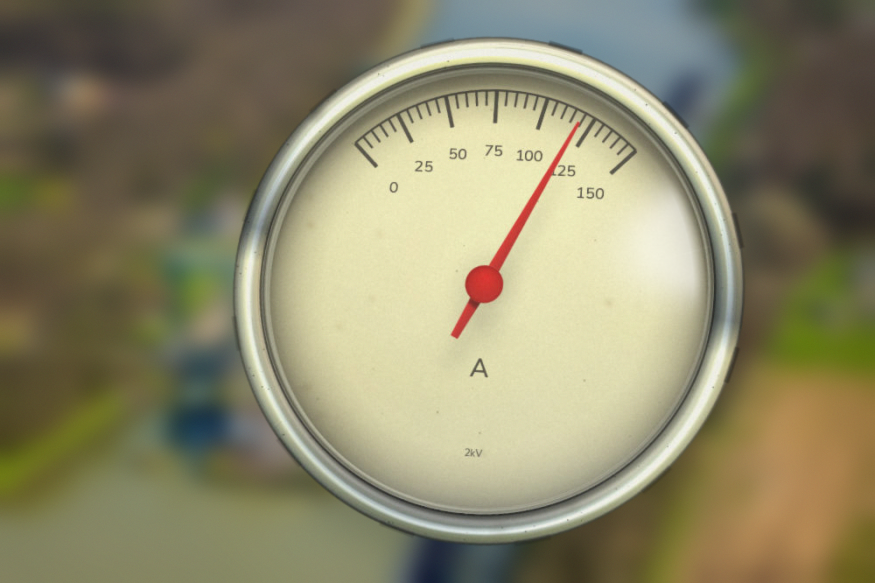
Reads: 120 (A)
